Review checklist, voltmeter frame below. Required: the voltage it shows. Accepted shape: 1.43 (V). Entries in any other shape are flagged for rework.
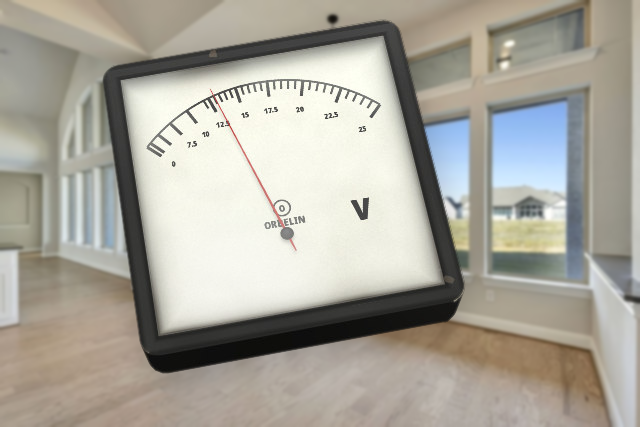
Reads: 13 (V)
